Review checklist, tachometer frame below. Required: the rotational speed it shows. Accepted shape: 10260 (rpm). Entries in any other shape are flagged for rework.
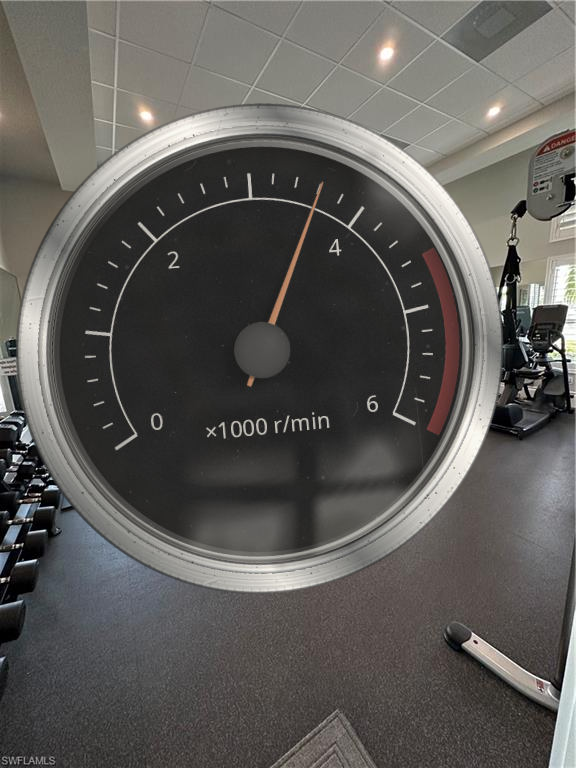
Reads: 3600 (rpm)
